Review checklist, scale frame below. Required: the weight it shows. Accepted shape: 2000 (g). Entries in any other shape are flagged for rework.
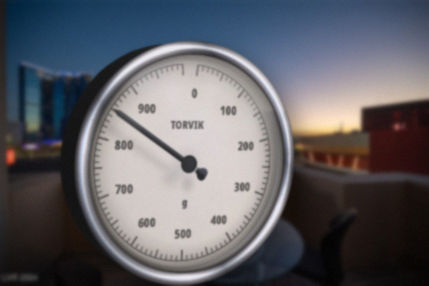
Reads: 850 (g)
